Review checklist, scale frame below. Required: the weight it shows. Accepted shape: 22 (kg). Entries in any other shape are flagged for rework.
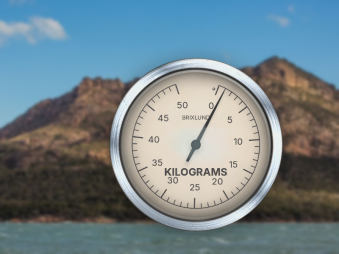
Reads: 1 (kg)
